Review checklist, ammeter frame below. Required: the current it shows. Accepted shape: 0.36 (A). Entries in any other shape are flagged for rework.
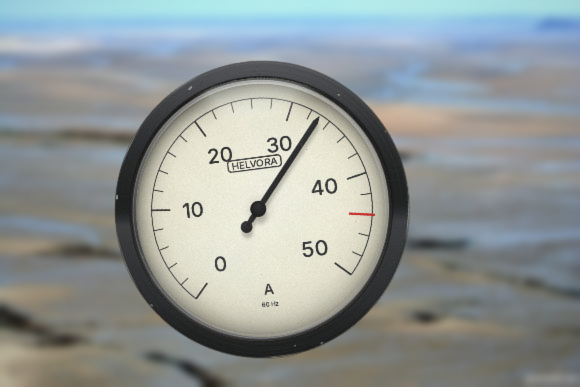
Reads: 33 (A)
